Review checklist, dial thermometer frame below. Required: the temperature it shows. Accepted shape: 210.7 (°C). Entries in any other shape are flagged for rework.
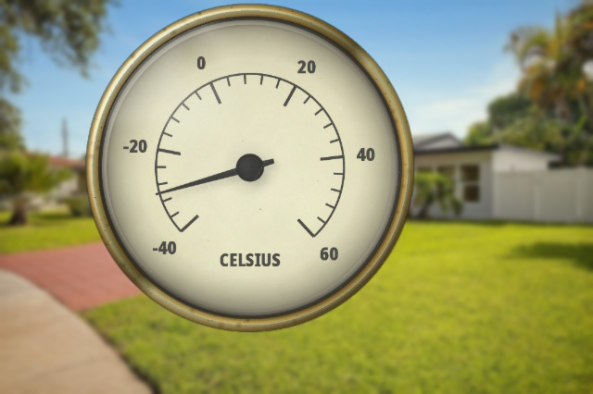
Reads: -30 (°C)
